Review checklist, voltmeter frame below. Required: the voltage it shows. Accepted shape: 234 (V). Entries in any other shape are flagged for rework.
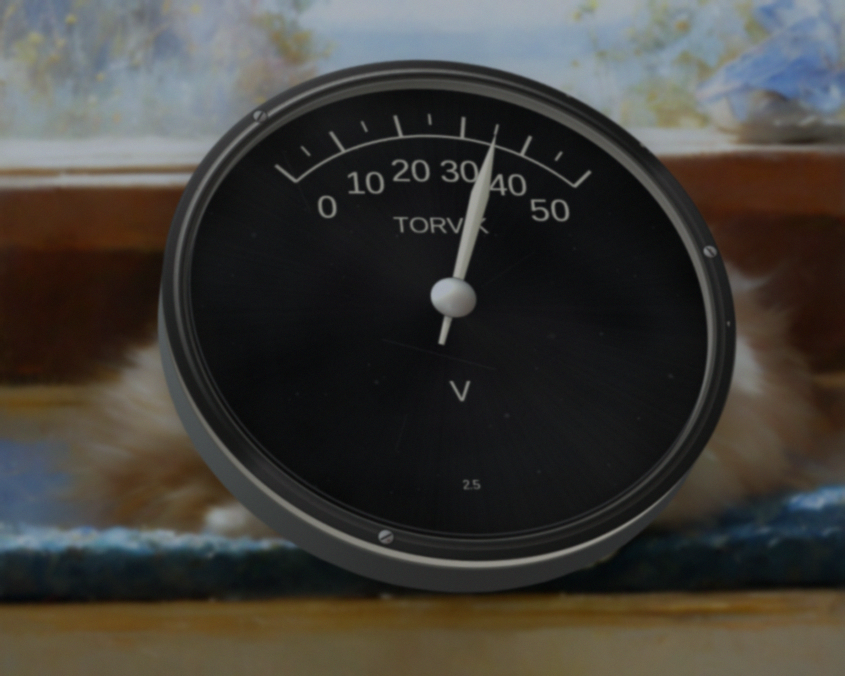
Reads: 35 (V)
